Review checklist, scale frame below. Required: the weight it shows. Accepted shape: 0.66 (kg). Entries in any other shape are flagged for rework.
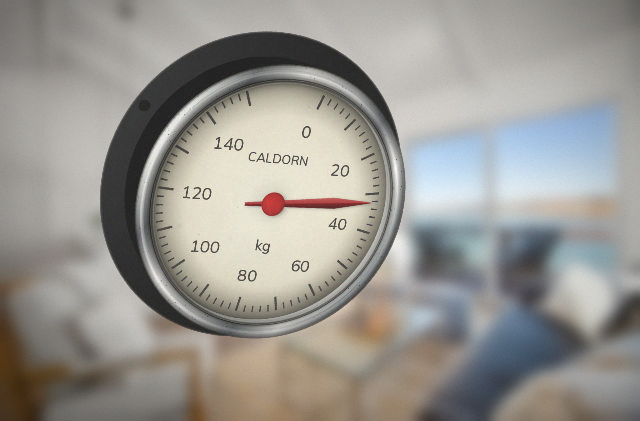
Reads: 32 (kg)
